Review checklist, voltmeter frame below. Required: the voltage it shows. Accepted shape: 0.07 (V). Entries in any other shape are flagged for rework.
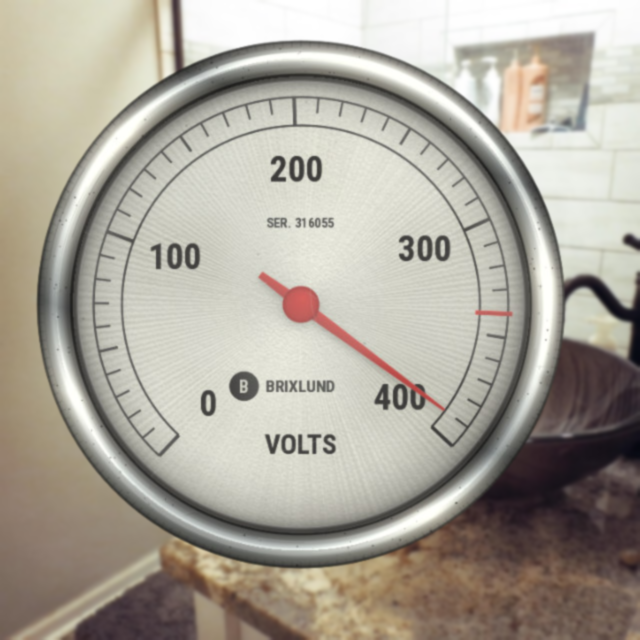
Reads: 390 (V)
